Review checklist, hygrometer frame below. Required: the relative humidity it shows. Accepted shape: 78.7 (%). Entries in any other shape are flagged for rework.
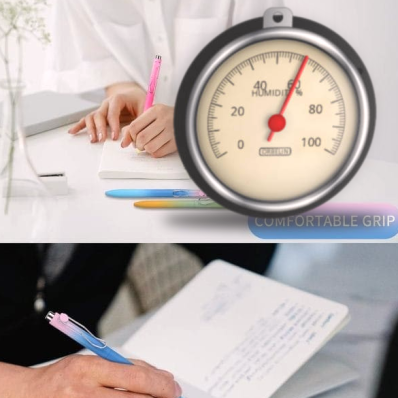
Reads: 60 (%)
